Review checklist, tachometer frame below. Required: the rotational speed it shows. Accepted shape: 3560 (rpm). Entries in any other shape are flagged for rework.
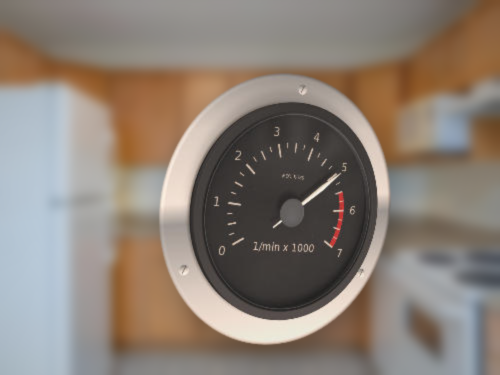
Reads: 5000 (rpm)
